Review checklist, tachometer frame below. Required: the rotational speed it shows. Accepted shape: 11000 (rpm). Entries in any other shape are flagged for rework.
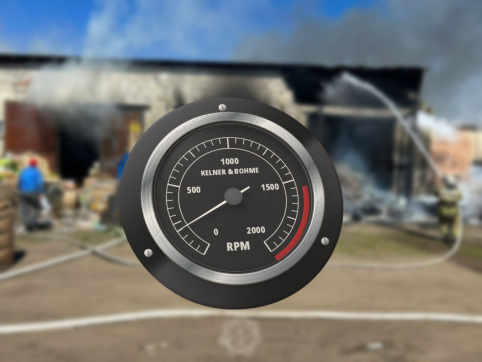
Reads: 200 (rpm)
